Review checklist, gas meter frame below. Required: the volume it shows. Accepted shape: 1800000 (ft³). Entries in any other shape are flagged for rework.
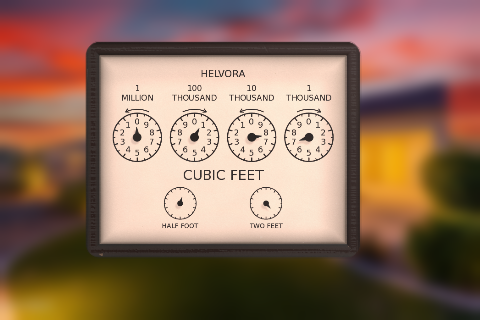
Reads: 7700 (ft³)
